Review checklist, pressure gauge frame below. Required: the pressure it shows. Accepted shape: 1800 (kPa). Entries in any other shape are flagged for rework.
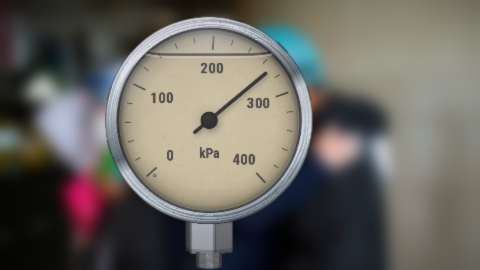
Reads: 270 (kPa)
